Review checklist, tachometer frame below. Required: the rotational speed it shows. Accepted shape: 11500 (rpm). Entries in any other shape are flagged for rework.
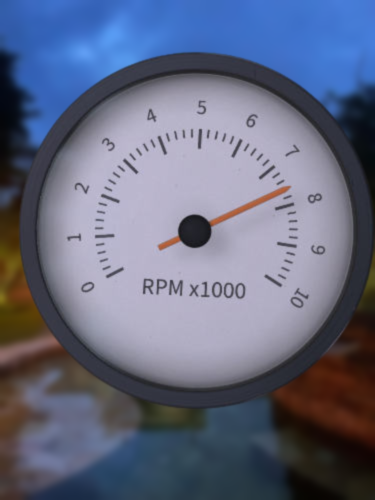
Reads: 7600 (rpm)
